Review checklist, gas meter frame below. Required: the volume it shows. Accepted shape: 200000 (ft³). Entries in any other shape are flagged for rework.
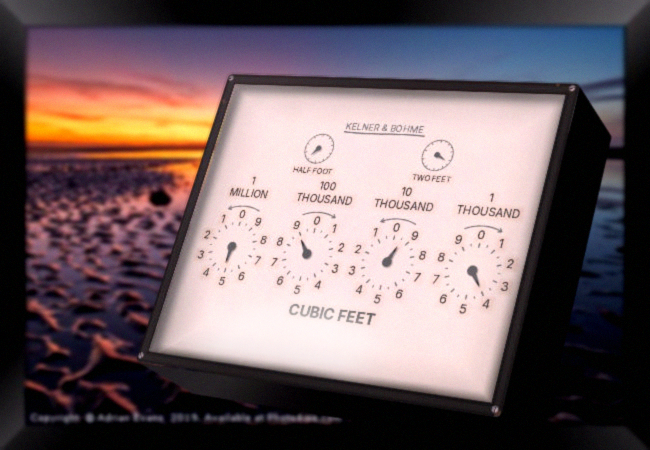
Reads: 489400 (ft³)
